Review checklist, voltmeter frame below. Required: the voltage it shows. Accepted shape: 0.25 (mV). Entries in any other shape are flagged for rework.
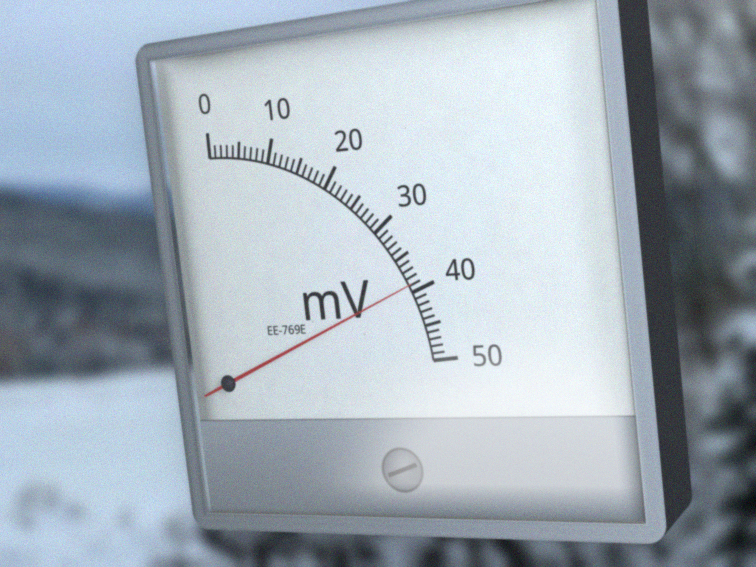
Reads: 39 (mV)
